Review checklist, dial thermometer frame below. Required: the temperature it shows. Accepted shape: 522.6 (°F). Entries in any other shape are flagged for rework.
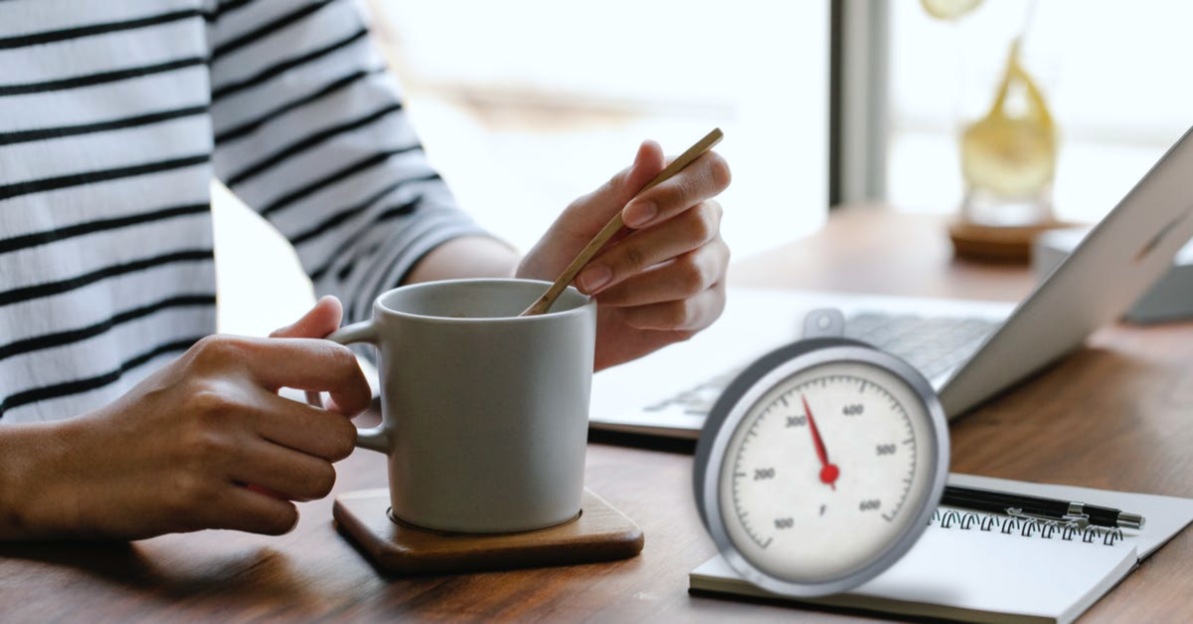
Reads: 320 (°F)
